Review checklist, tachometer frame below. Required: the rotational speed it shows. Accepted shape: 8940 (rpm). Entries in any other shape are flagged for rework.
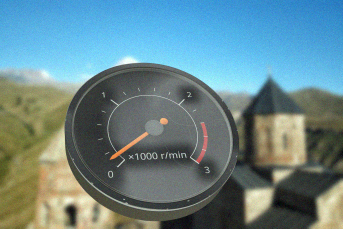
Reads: 100 (rpm)
